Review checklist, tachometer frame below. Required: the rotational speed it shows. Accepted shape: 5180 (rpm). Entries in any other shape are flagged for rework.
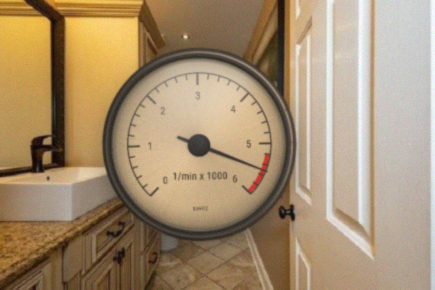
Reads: 5500 (rpm)
